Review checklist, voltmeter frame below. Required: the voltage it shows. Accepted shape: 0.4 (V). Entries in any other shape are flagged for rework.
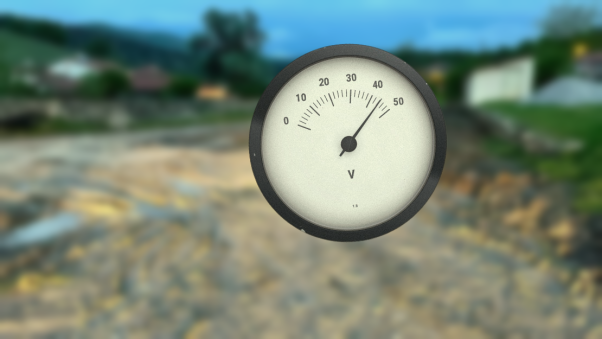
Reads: 44 (V)
